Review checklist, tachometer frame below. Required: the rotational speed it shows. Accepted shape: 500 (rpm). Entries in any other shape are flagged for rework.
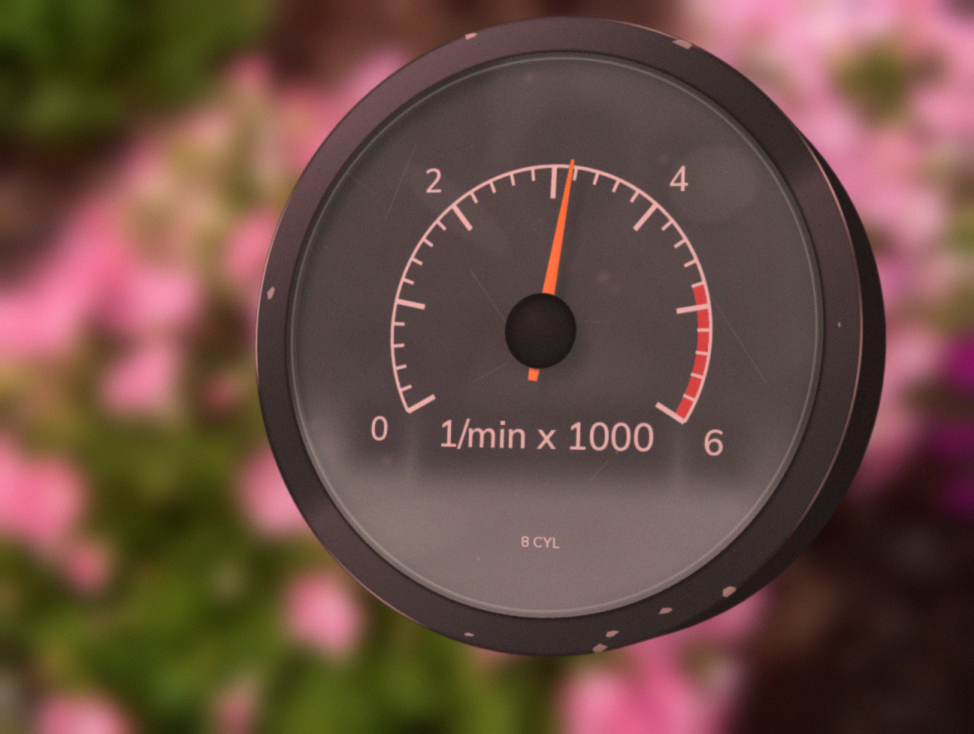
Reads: 3200 (rpm)
